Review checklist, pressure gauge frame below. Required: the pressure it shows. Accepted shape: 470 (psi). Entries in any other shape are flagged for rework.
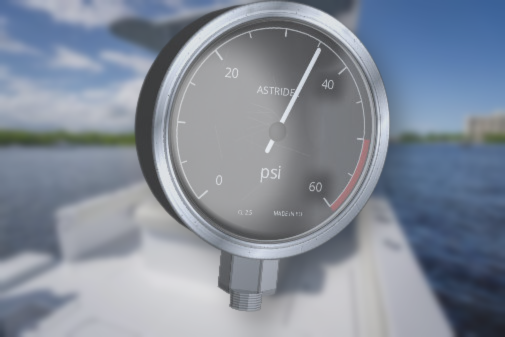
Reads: 35 (psi)
